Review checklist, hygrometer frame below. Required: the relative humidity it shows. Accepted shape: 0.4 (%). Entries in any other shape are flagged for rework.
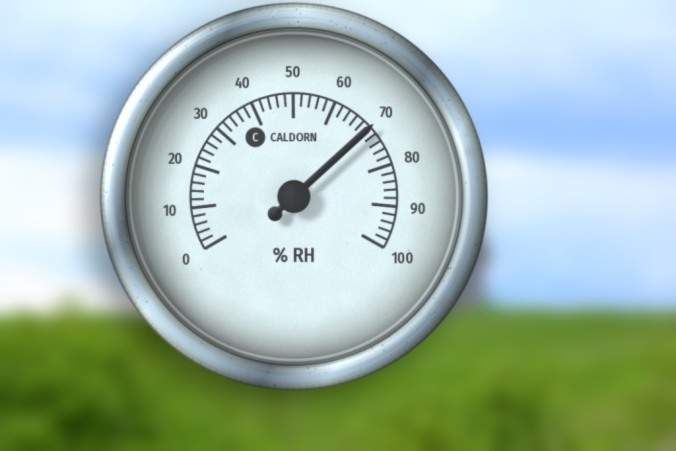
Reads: 70 (%)
